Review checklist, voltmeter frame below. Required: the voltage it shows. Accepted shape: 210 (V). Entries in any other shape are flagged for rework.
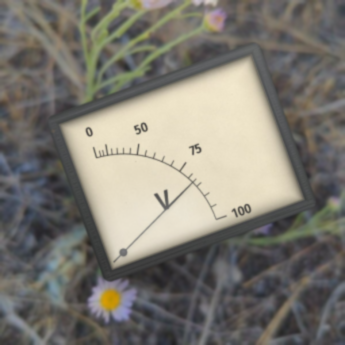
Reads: 82.5 (V)
